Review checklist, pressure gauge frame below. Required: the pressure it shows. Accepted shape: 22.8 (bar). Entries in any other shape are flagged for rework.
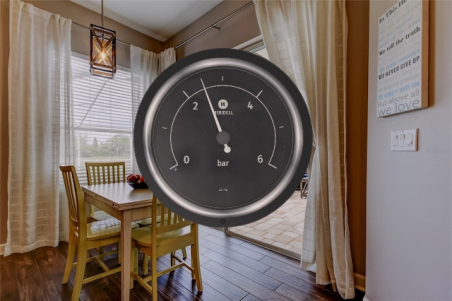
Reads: 2.5 (bar)
